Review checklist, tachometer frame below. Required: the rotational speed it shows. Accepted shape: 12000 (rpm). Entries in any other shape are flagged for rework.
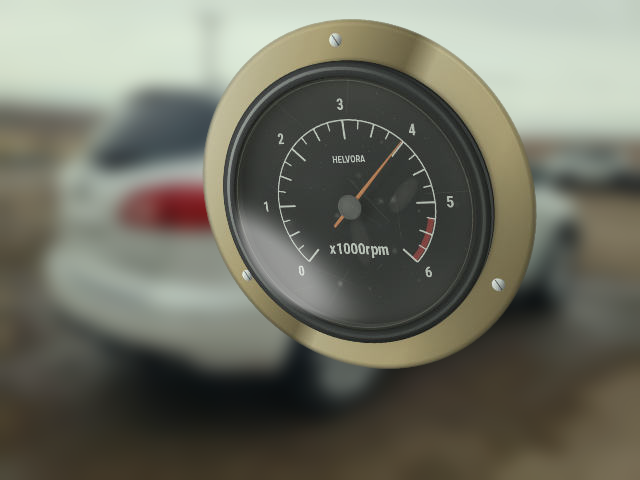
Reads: 4000 (rpm)
